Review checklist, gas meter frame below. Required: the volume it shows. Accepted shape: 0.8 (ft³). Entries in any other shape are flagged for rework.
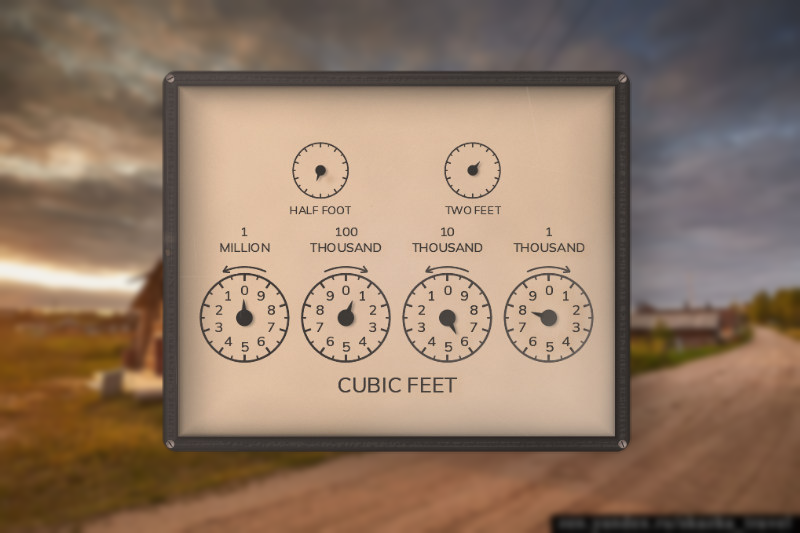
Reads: 5800 (ft³)
